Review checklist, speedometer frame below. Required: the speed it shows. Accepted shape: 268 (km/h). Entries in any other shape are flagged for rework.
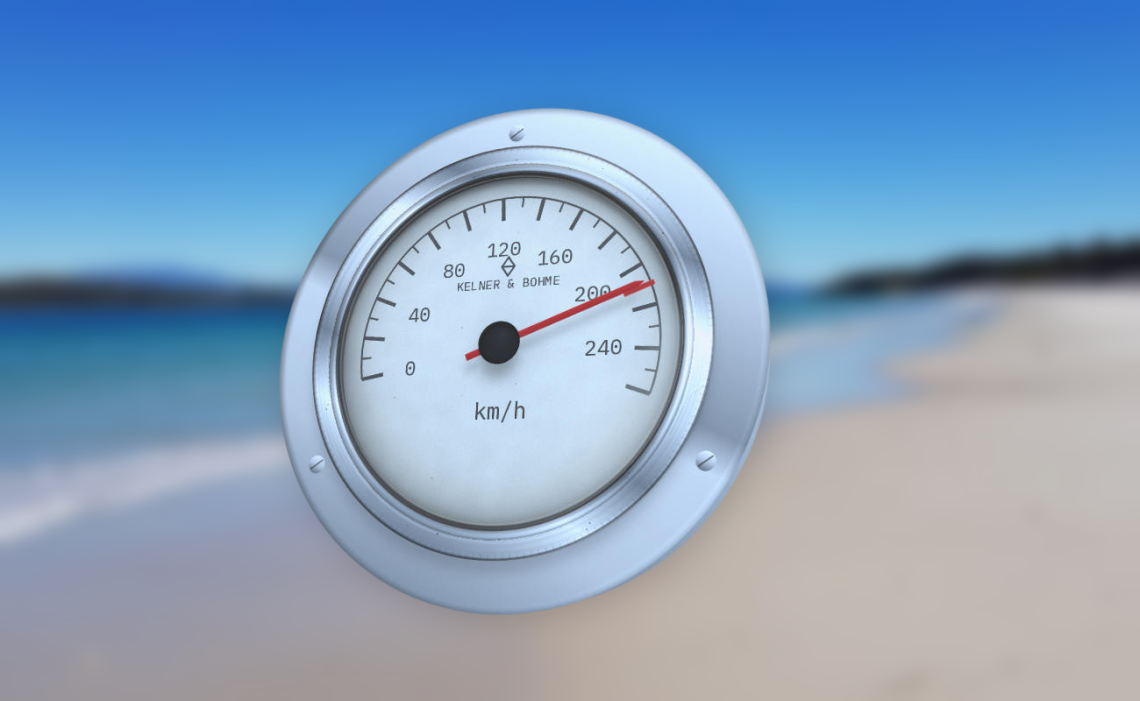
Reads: 210 (km/h)
